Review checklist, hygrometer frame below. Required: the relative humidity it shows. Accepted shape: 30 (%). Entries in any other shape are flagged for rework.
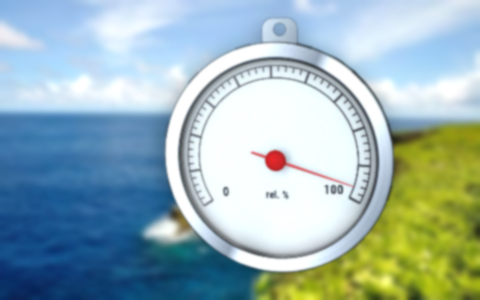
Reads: 96 (%)
